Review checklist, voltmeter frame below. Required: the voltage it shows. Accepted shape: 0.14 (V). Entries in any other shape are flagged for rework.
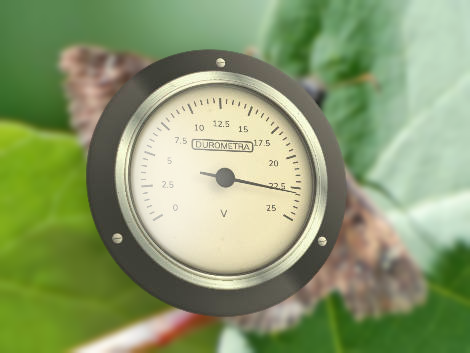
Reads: 23 (V)
